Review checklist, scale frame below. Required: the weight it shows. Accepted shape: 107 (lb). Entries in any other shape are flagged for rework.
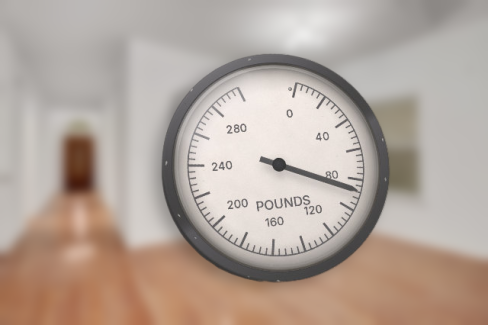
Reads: 88 (lb)
